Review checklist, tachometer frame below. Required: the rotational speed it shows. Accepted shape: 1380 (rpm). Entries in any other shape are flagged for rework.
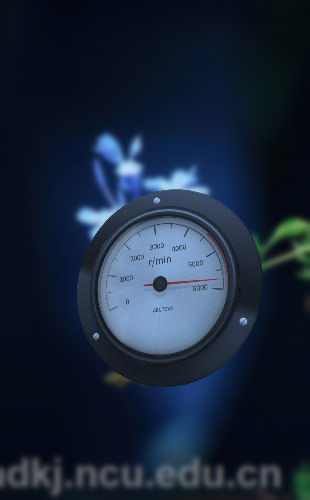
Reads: 5750 (rpm)
